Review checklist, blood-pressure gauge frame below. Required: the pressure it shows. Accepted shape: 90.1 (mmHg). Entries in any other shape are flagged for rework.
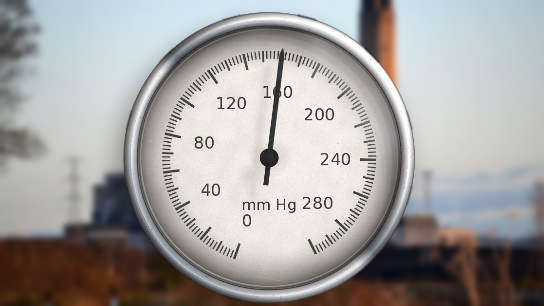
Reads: 160 (mmHg)
